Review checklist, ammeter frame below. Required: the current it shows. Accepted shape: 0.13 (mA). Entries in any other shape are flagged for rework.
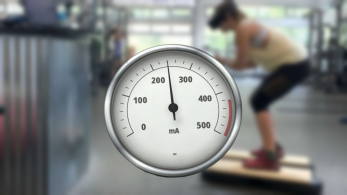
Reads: 240 (mA)
